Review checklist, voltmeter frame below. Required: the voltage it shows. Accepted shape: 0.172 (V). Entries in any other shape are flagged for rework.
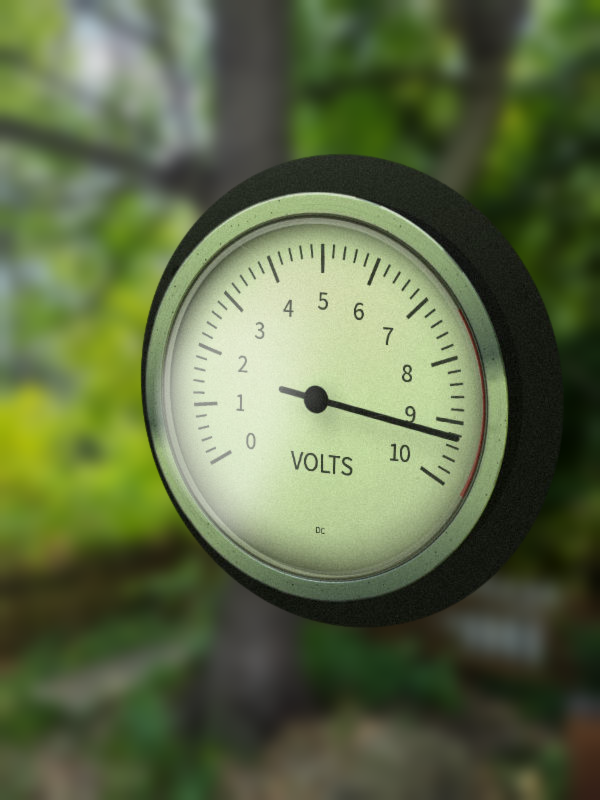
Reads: 9.2 (V)
